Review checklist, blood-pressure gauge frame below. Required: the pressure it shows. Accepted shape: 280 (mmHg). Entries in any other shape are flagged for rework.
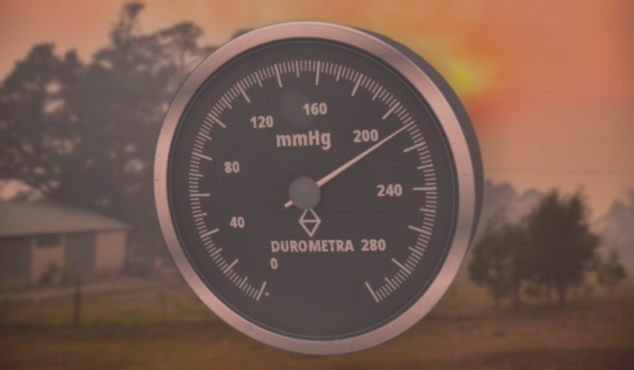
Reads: 210 (mmHg)
